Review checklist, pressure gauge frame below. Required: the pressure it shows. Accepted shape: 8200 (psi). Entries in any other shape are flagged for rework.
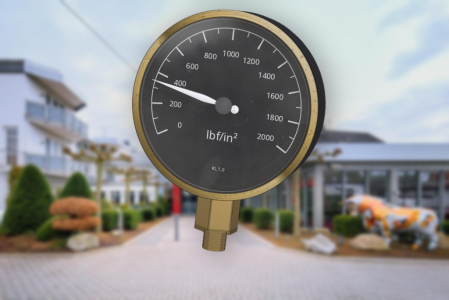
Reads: 350 (psi)
